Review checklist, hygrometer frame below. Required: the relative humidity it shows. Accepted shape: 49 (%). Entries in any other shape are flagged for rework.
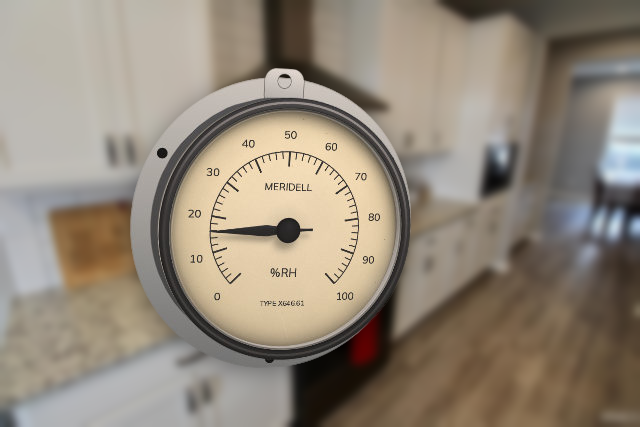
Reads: 16 (%)
